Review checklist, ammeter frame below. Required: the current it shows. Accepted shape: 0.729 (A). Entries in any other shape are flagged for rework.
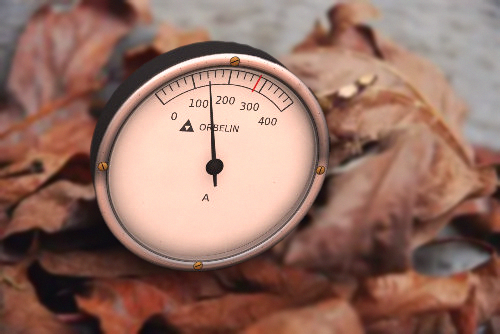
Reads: 140 (A)
